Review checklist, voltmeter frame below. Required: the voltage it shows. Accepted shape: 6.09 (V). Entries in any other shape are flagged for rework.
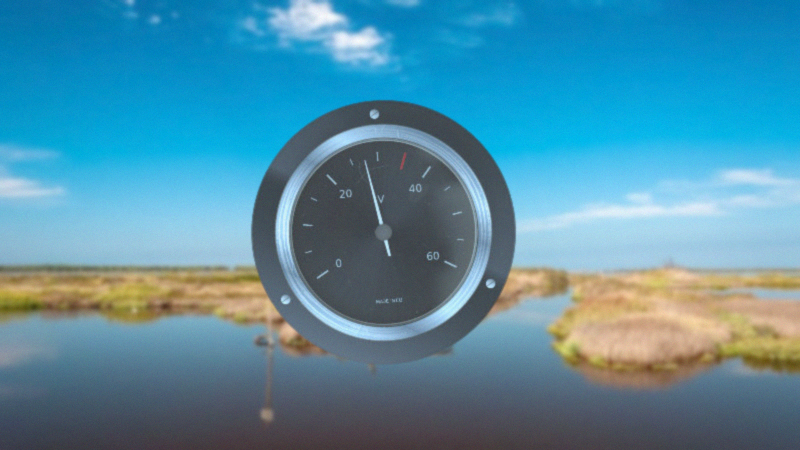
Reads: 27.5 (V)
